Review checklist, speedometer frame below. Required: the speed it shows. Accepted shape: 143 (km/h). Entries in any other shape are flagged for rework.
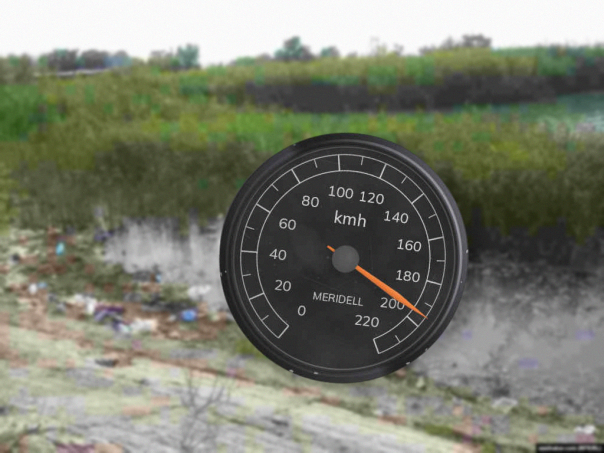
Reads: 195 (km/h)
